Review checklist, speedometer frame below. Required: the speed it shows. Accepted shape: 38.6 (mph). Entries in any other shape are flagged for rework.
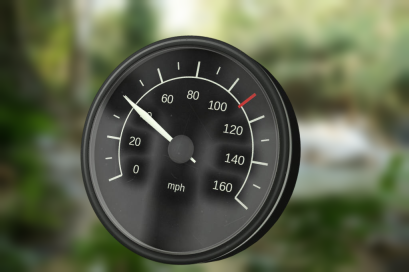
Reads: 40 (mph)
